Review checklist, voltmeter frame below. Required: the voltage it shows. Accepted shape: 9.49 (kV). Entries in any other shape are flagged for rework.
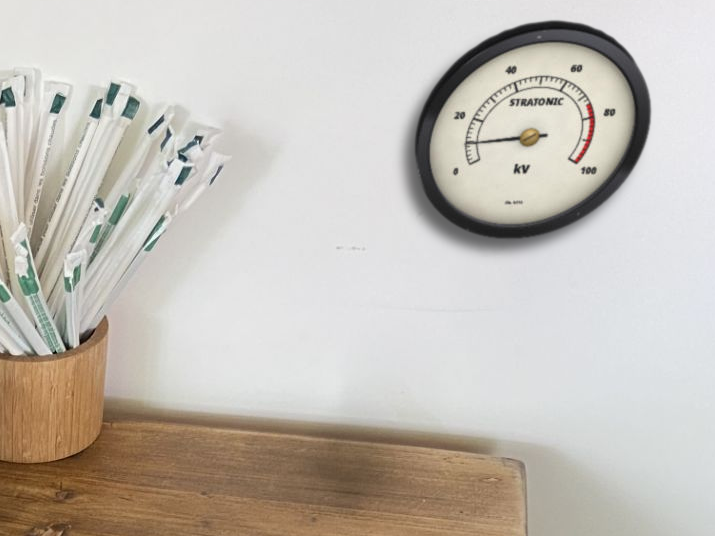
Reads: 10 (kV)
